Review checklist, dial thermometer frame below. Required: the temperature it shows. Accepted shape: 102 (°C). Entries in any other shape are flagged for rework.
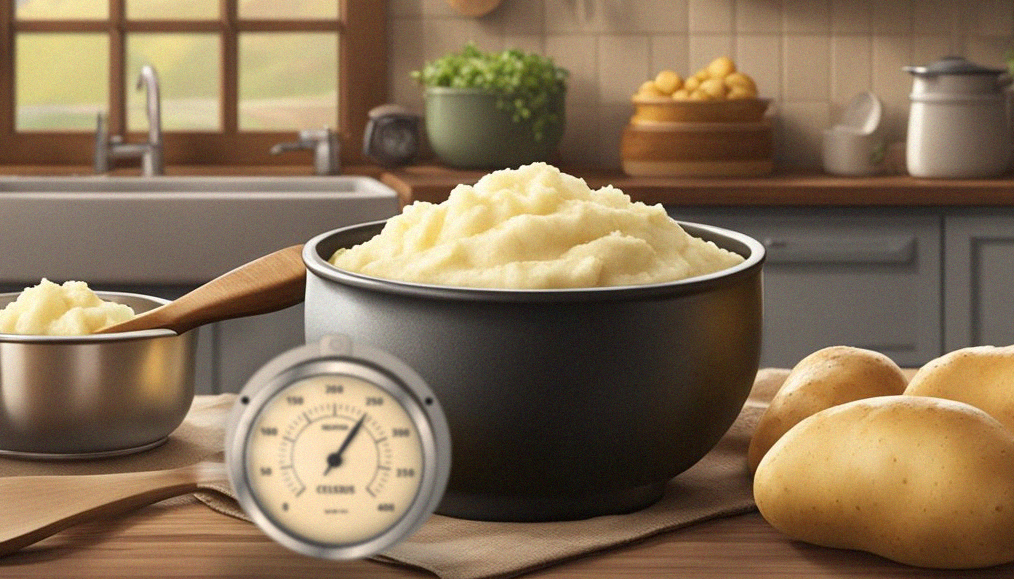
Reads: 250 (°C)
